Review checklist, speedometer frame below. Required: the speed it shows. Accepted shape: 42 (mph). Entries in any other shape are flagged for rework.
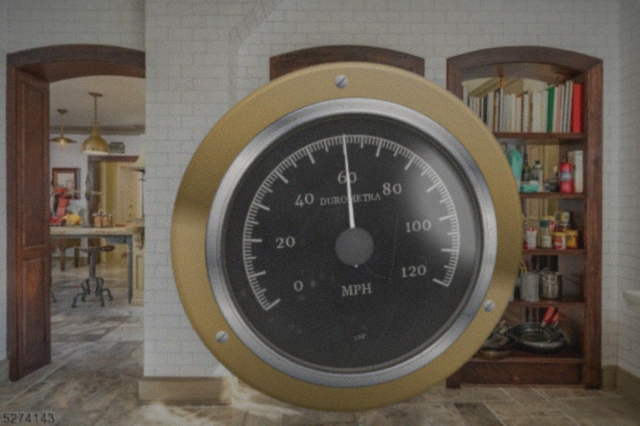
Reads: 60 (mph)
